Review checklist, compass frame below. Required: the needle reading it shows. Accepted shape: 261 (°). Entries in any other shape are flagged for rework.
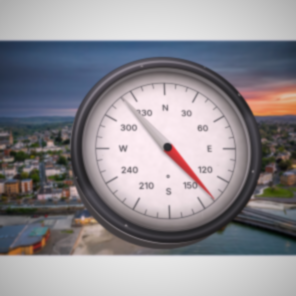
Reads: 140 (°)
